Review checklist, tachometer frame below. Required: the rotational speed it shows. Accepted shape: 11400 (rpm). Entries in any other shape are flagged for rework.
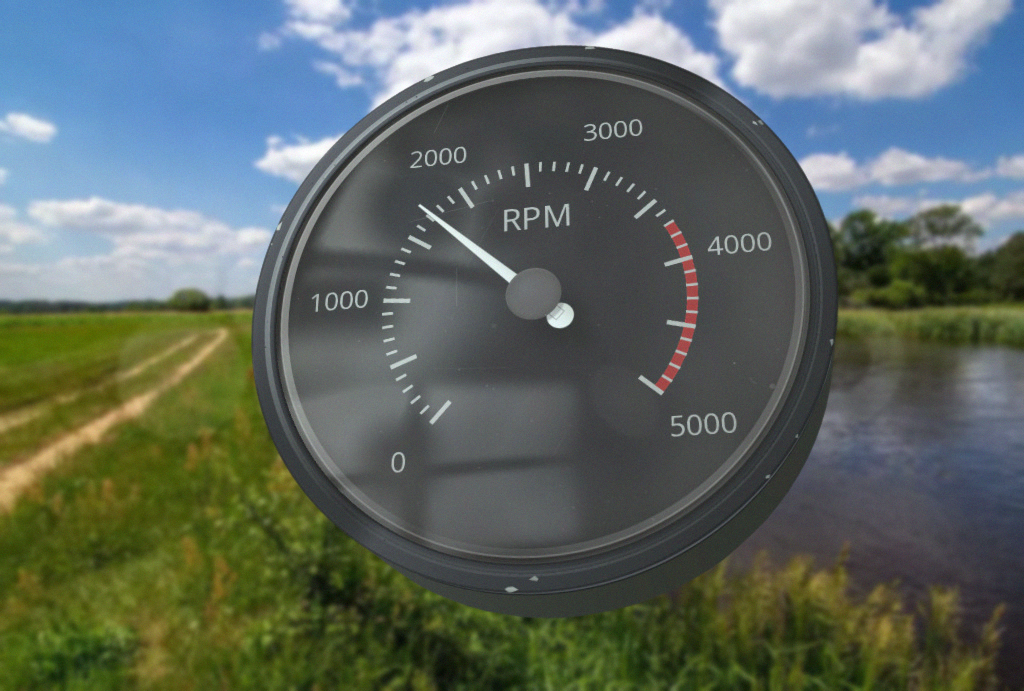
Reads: 1700 (rpm)
